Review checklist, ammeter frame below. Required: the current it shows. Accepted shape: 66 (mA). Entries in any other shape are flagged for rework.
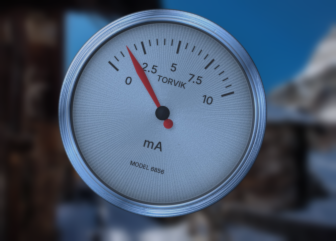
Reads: 1.5 (mA)
